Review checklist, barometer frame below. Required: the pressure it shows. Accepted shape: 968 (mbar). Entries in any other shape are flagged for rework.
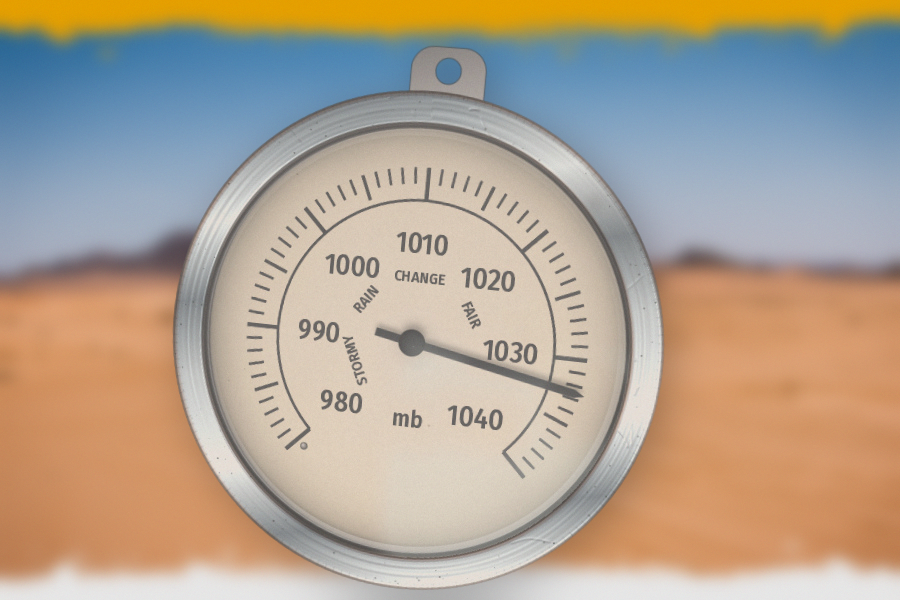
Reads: 1032.5 (mbar)
